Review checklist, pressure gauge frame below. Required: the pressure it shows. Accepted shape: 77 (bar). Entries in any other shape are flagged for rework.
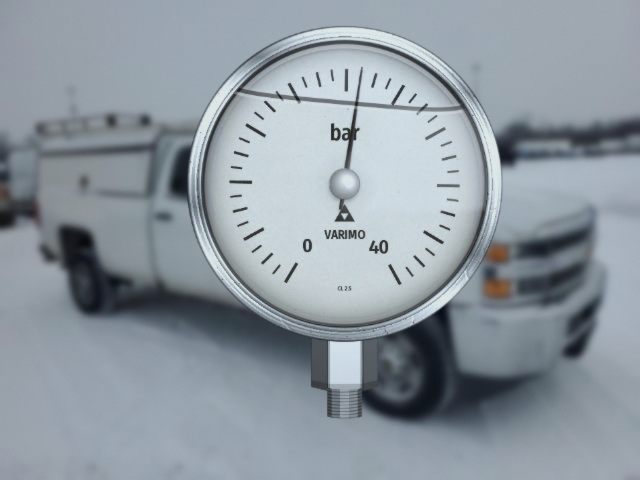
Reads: 21 (bar)
